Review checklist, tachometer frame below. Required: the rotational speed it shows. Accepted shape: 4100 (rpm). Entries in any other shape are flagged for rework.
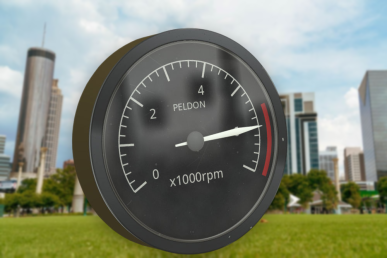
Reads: 6000 (rpm)
